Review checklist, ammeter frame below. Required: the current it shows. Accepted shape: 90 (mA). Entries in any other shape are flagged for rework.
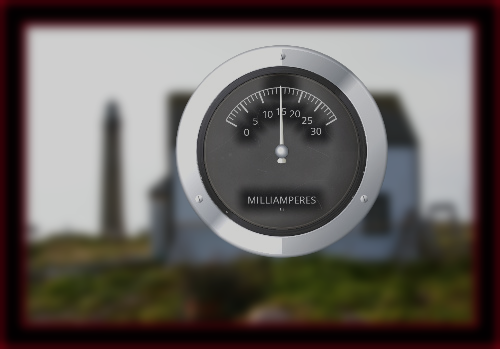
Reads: 15 (mA)
